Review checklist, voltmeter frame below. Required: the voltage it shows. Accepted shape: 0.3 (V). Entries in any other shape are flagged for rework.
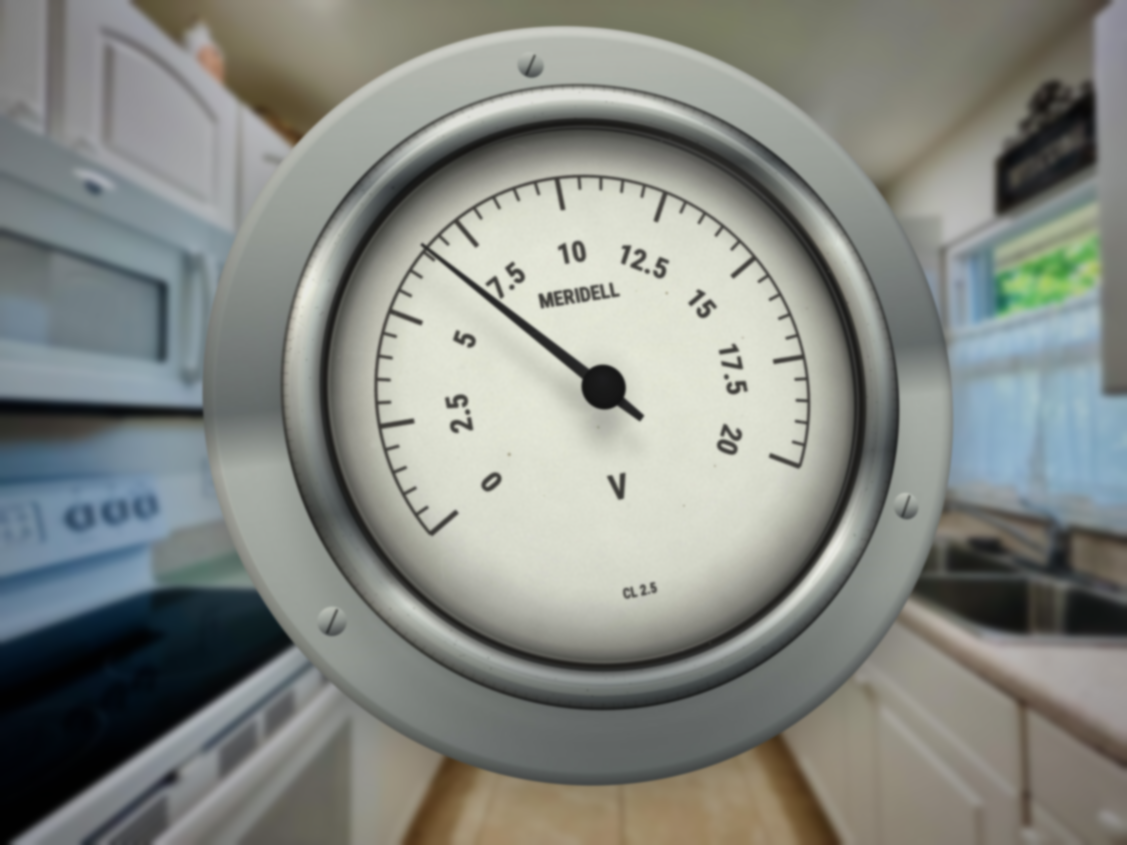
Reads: 6.5 (V)
